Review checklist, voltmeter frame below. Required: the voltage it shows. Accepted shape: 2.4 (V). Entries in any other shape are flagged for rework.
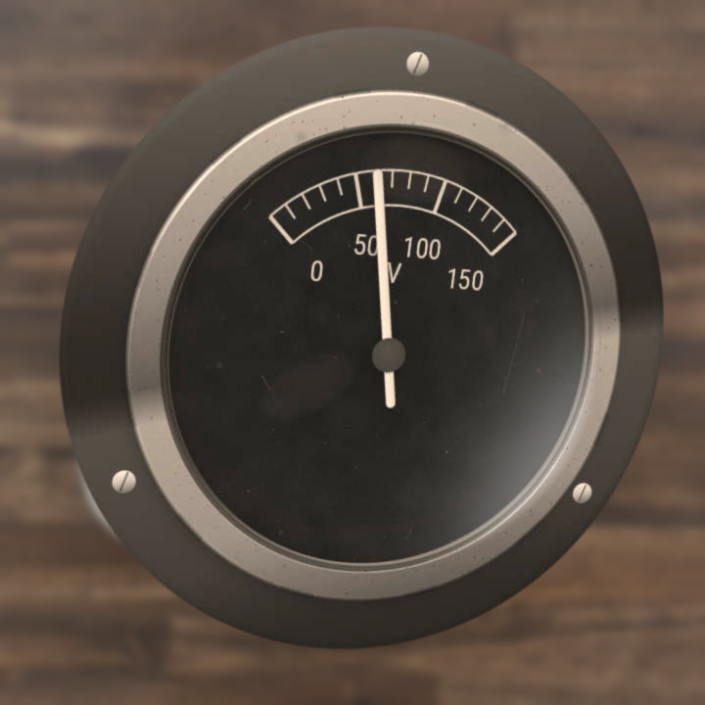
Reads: 60 (V)
